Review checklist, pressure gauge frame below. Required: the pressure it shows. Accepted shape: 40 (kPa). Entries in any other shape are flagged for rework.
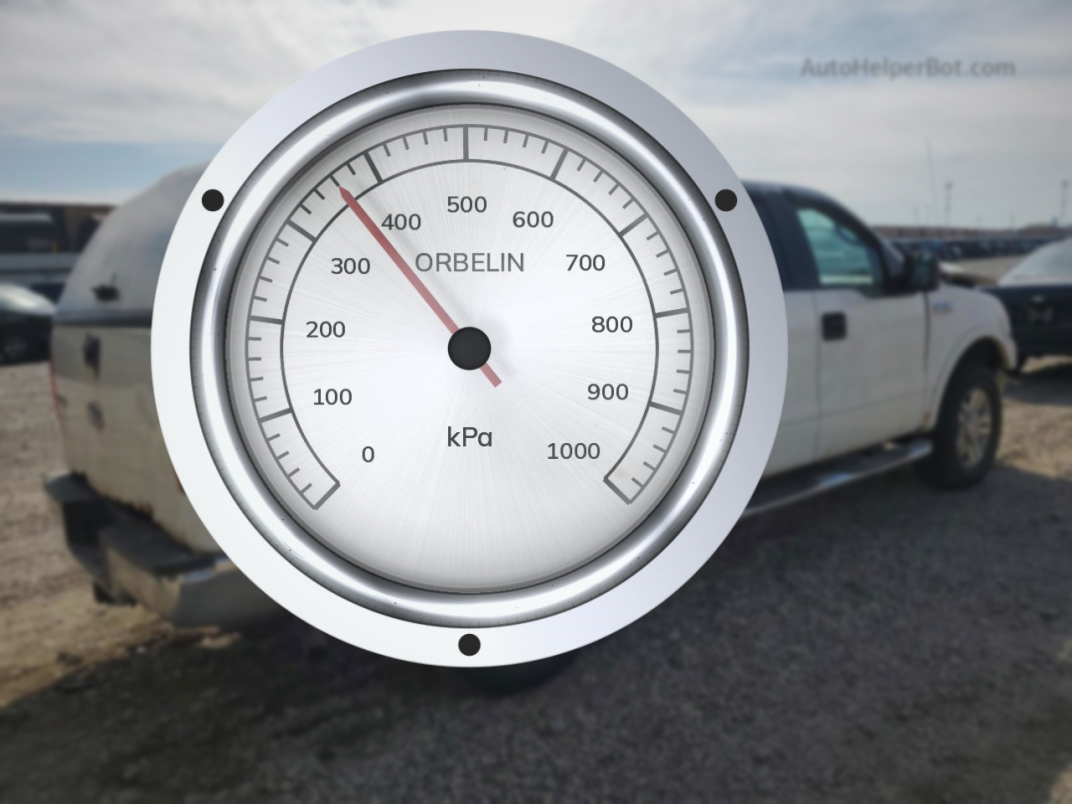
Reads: 360 (kPa)
